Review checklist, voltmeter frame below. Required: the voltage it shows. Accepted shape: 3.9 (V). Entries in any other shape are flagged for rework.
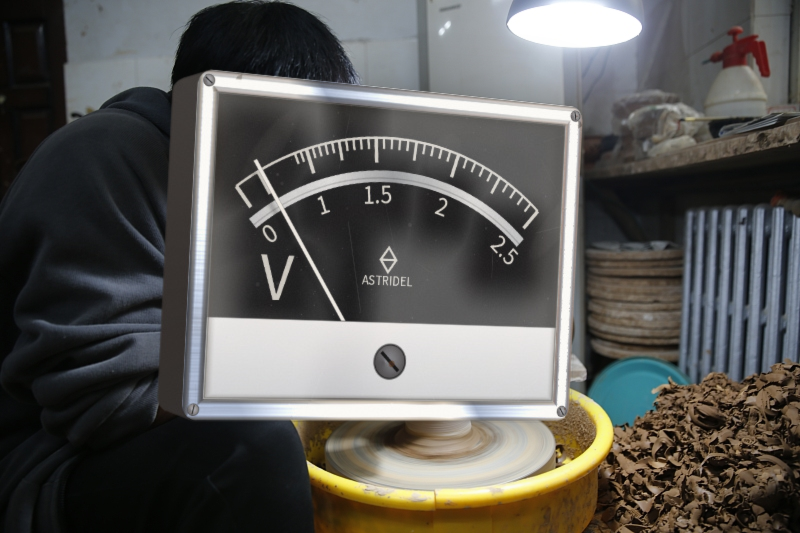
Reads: 0.5 (V)
